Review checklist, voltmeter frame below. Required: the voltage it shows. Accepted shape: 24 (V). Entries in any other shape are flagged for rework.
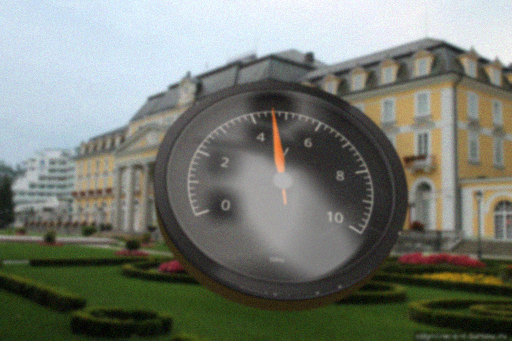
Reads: 4.6 (V)
